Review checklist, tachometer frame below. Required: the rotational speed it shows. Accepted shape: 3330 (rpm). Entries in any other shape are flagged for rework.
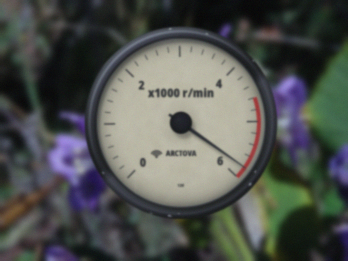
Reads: 5800 (rpm)
